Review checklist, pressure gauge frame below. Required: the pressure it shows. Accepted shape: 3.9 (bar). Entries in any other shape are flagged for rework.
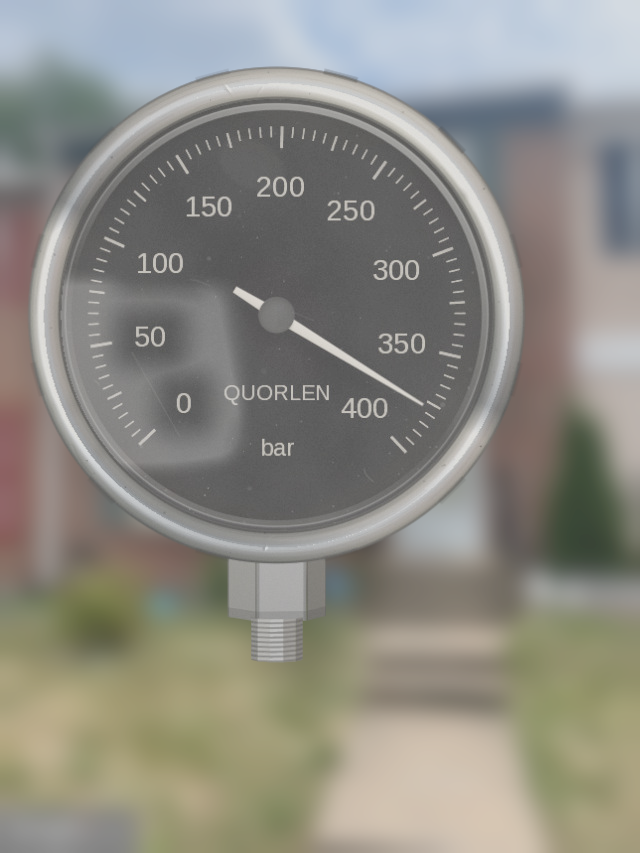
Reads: 377.5 (bar)
